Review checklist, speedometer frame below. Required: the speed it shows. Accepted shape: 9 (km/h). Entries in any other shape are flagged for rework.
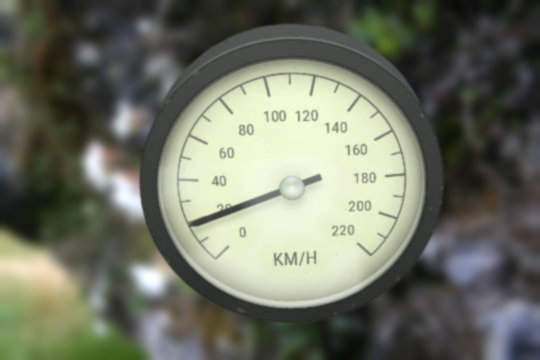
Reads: 20 (km/h)
